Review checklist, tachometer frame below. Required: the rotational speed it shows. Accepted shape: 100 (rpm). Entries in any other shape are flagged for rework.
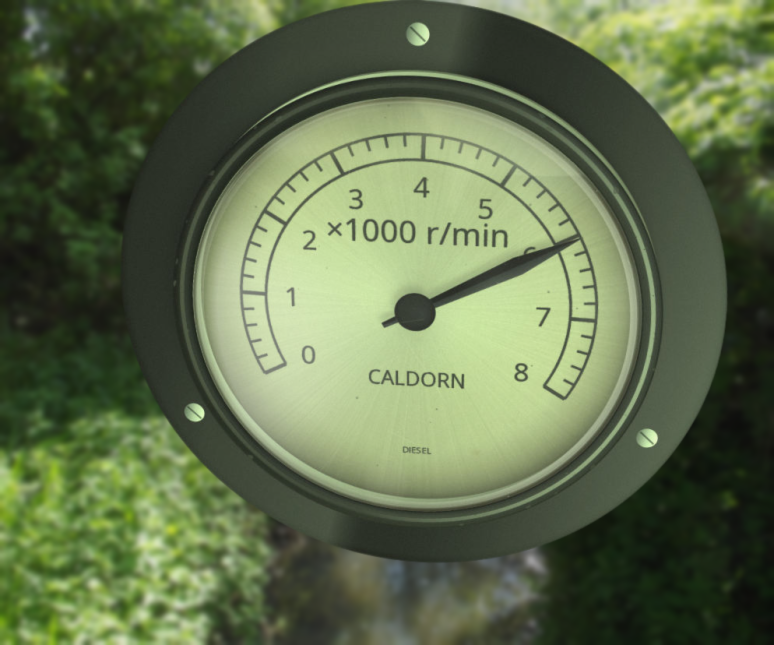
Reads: 6000 (rpm)
